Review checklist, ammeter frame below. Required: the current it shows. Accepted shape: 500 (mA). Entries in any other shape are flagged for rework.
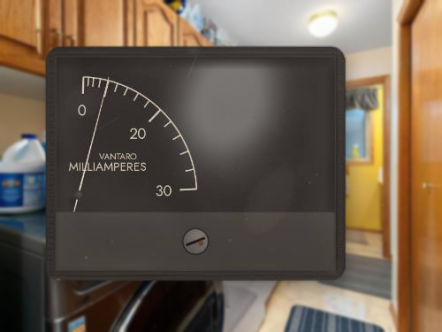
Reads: 10 (mA)
